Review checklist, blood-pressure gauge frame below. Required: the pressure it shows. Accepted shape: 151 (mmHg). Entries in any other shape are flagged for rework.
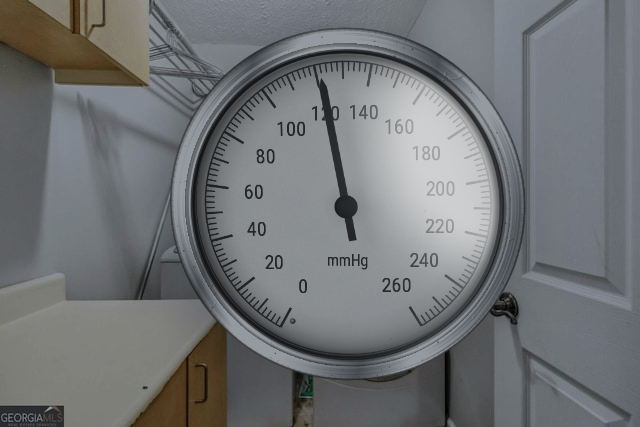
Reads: 122 (mmHg)
